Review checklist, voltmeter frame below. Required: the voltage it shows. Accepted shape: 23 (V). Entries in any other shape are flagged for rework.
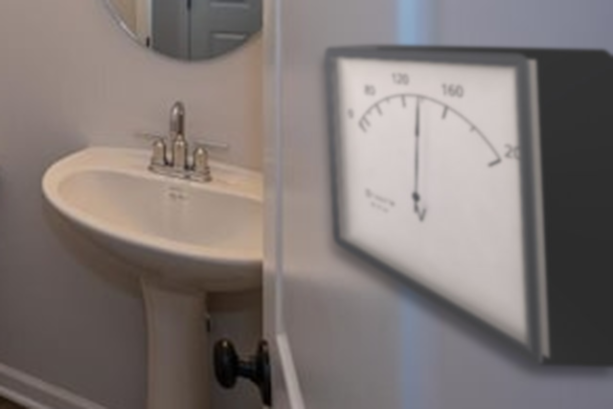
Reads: 140 (V)
